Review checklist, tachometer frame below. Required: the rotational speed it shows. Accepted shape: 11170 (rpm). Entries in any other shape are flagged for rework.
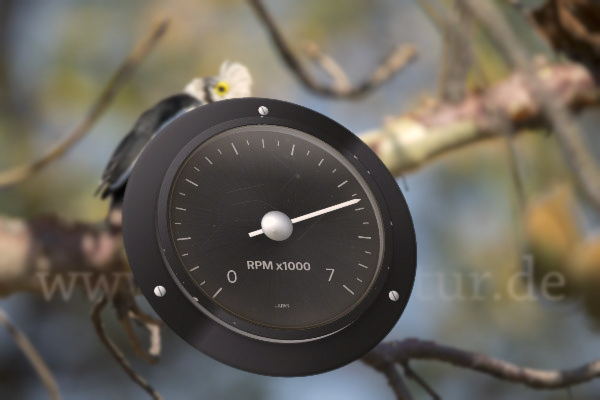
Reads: 5375 (rpm)
